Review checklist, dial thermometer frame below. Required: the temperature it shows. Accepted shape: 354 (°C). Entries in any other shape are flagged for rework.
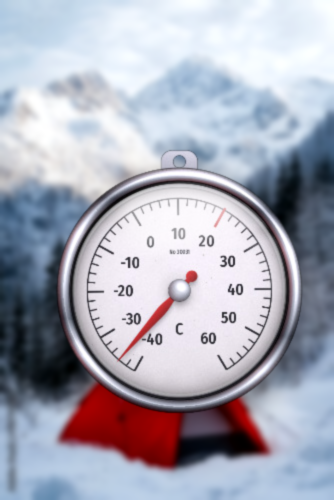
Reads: -36 (°C)
